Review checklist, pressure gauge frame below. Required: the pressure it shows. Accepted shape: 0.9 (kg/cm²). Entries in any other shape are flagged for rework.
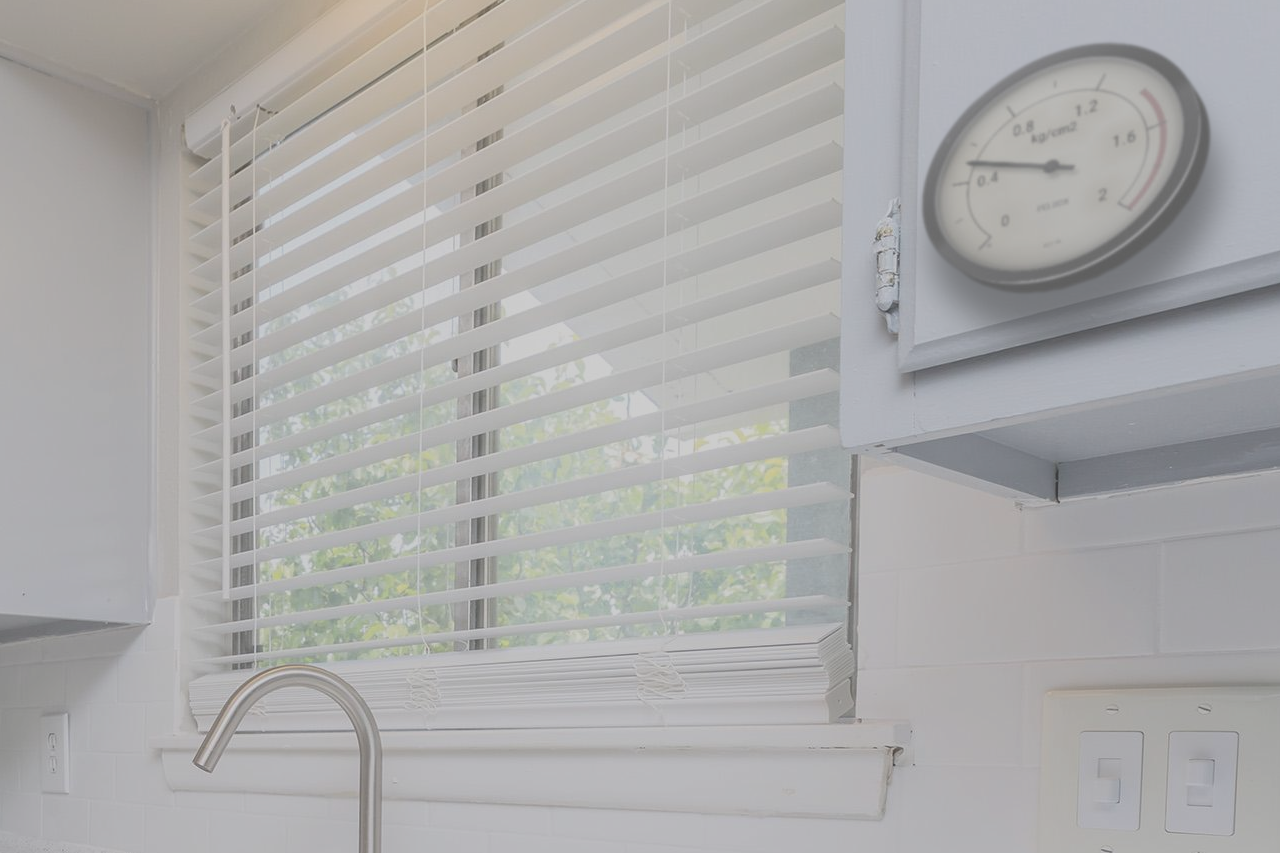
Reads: 0.5 (kg/cm²)
